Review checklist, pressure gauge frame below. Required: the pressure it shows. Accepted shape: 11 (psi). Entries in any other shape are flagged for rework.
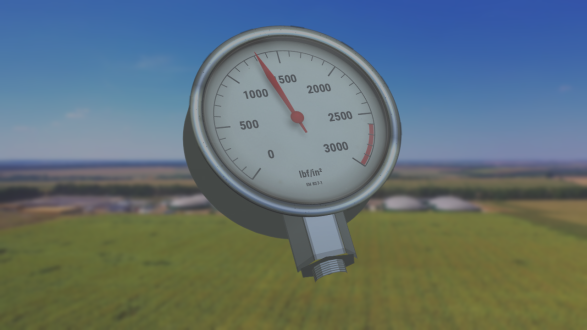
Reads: 1300 (psi)
